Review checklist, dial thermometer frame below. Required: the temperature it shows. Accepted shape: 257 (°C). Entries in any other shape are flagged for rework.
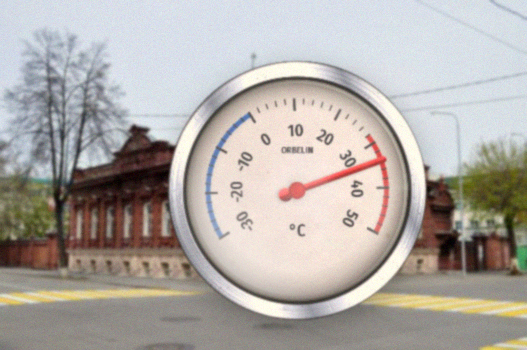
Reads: 34 (°C)
